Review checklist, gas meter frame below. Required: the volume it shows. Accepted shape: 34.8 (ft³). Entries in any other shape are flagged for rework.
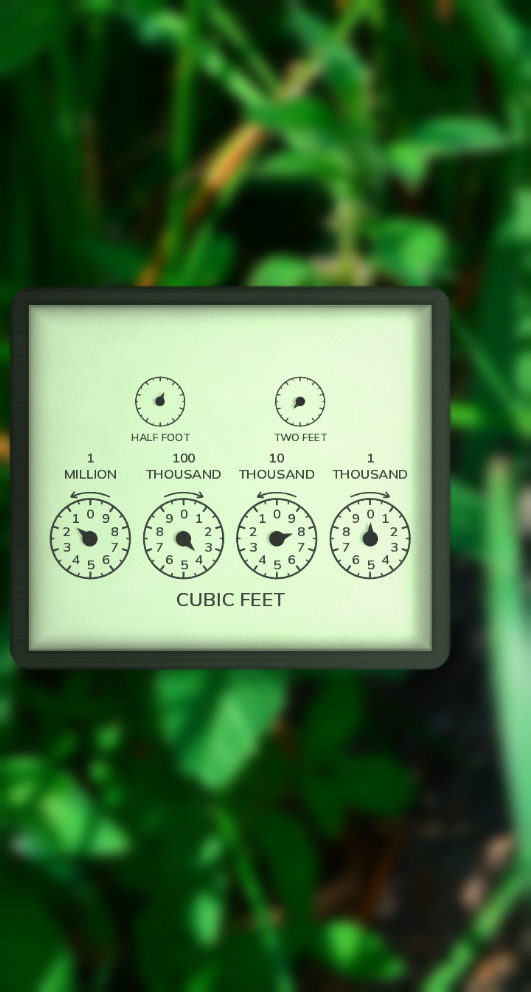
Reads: 138000 (ft³)
